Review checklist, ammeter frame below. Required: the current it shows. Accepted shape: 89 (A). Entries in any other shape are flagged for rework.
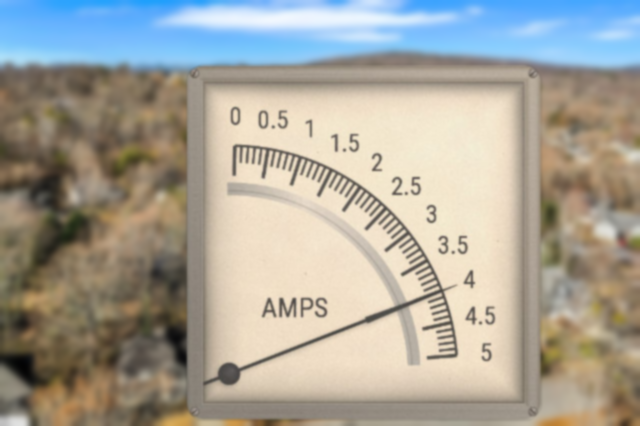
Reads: 4 (A)
